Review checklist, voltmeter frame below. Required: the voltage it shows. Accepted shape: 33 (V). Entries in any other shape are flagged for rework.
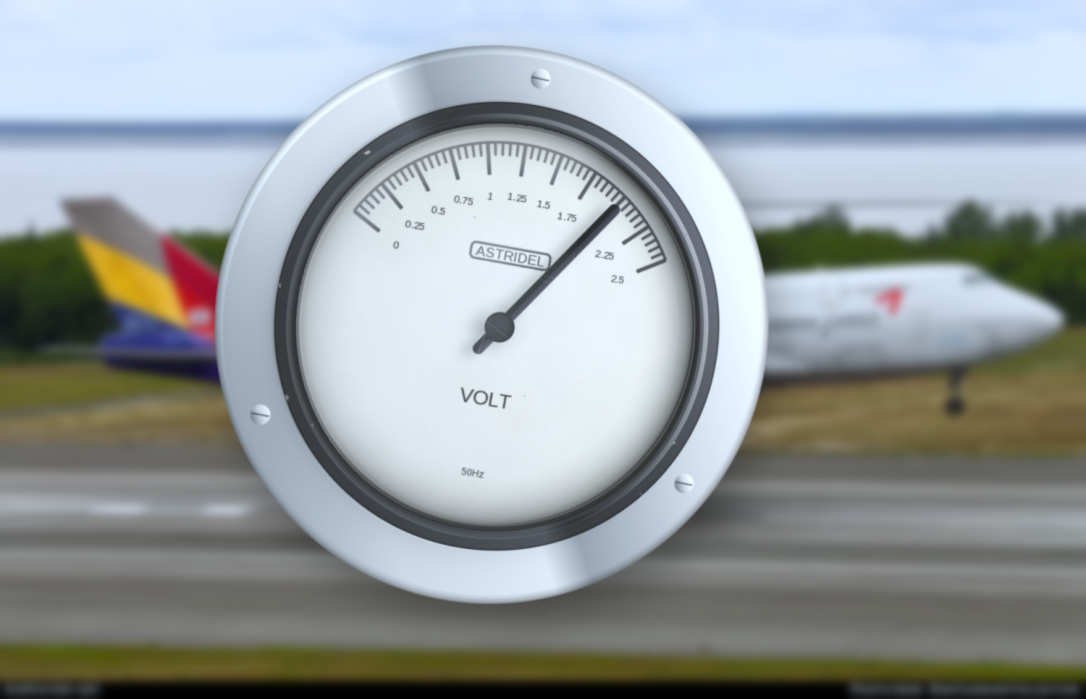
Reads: 2 (V)
